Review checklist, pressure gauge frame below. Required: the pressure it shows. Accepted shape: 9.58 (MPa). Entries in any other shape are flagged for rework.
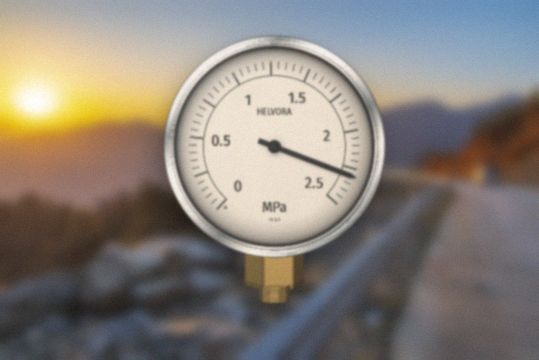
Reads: 2.3 (MPa)
